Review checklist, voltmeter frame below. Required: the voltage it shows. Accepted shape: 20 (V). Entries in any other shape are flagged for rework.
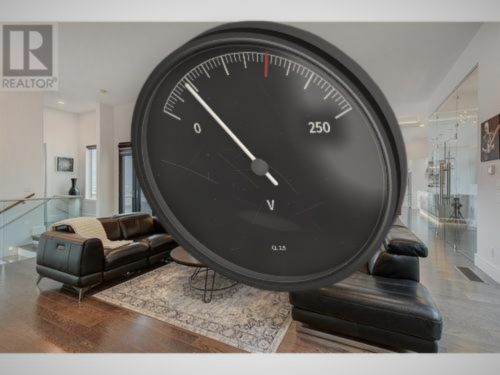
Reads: 50 (V)
